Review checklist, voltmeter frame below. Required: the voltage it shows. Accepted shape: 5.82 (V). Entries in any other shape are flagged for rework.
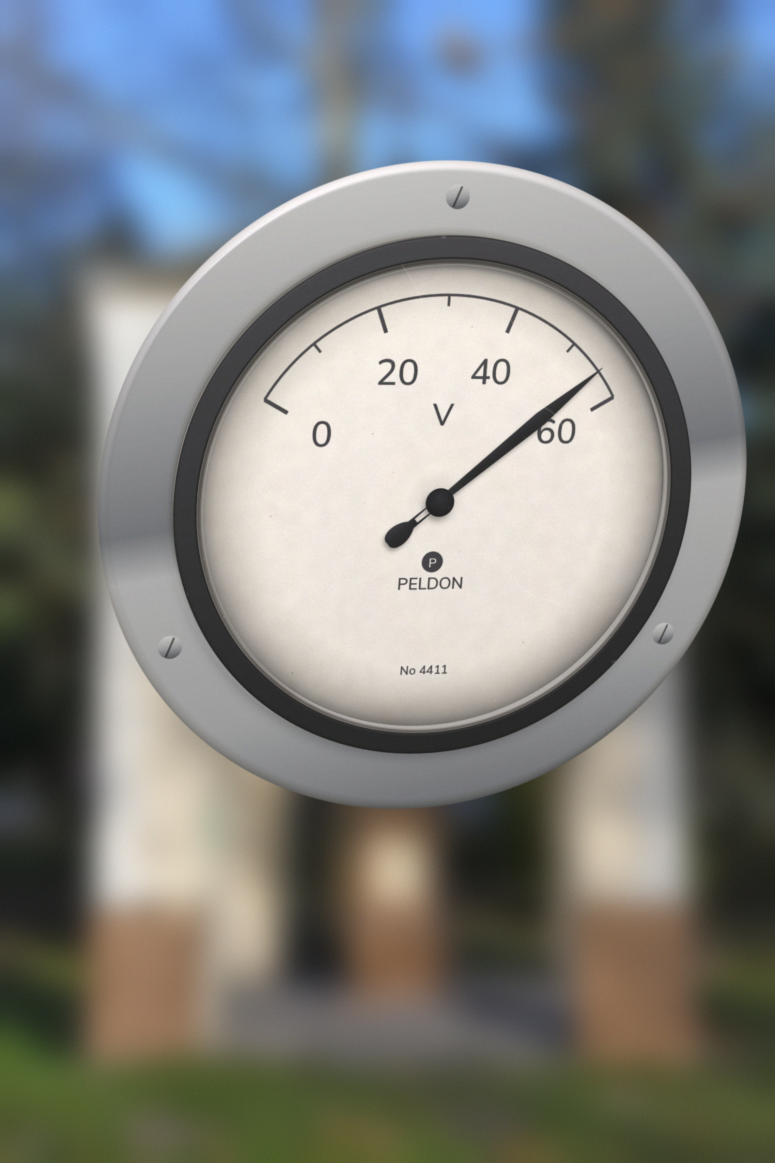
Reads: 55 (V)
